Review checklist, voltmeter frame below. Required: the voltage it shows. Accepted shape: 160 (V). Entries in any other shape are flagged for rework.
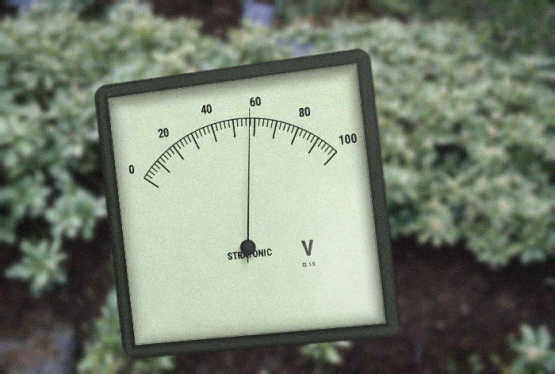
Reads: 58 (V)
